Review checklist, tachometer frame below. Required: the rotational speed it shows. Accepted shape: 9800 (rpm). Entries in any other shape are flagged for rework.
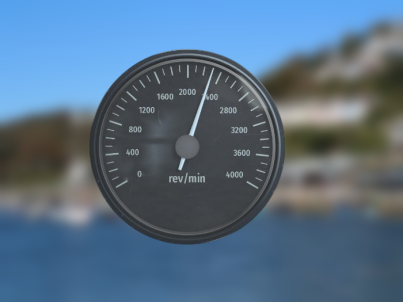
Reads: 2300 (rpm)
